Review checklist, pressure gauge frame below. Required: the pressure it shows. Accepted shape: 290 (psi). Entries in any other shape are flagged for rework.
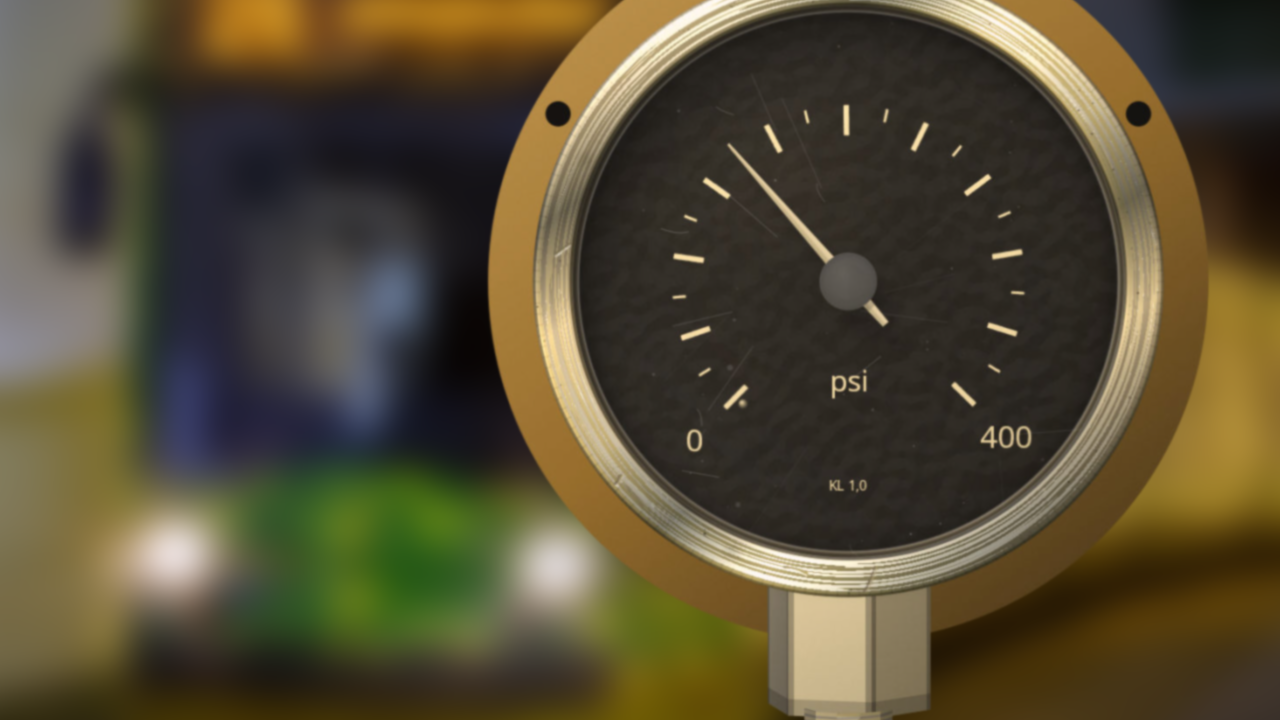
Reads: 140 (psi)
